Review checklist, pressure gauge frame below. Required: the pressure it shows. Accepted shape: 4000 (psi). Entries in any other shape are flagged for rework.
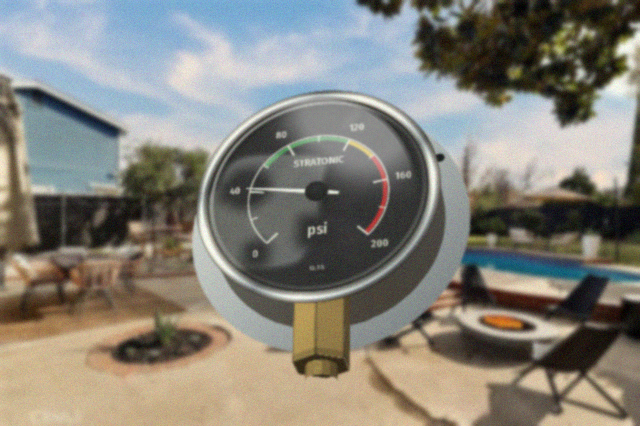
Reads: 40 (psi)
